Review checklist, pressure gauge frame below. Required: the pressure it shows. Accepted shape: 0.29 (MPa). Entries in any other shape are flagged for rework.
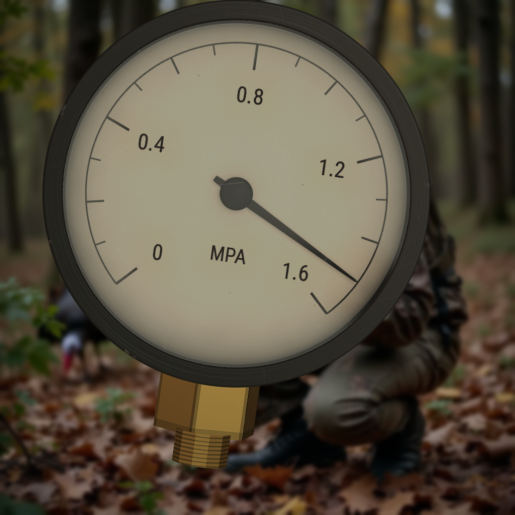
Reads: 1.5 (MPa)
